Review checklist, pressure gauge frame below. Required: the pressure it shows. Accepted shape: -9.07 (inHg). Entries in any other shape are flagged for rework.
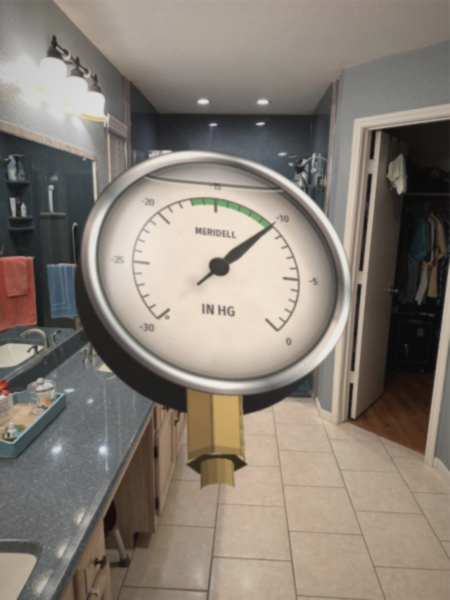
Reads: -10 (inHg)
